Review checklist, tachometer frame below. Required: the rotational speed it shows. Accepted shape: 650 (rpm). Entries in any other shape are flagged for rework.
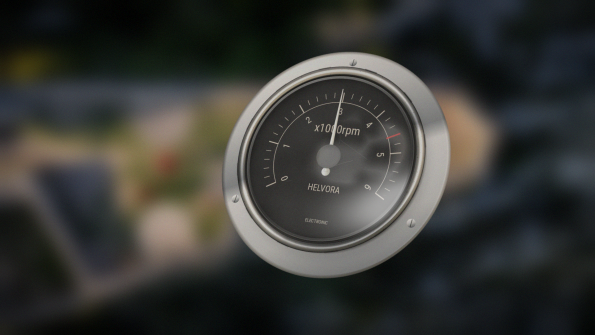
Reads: 3000 (rpm)
